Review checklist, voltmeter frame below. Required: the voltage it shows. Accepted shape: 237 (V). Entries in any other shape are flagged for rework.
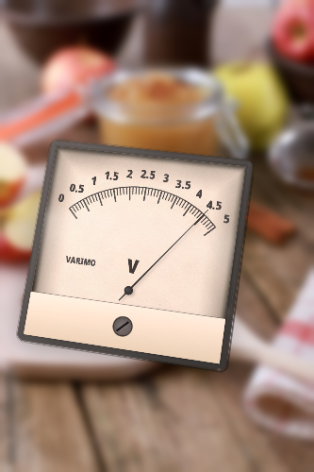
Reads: 4.5 (V)
